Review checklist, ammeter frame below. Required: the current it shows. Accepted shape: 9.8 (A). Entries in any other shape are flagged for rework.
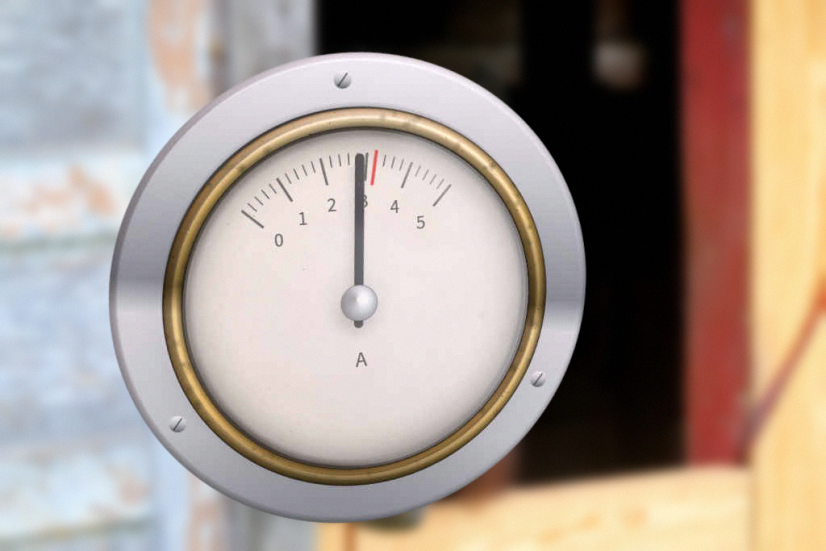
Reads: 2.8 (A)
